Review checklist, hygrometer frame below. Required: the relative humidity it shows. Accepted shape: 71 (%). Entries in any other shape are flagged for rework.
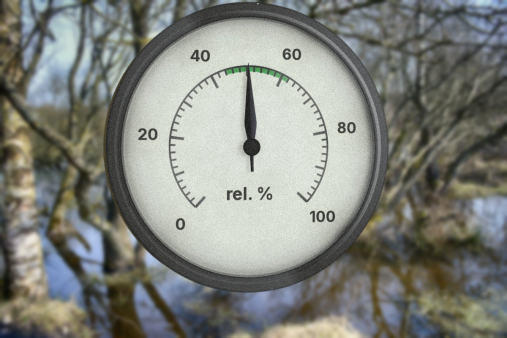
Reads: 50 (%)
